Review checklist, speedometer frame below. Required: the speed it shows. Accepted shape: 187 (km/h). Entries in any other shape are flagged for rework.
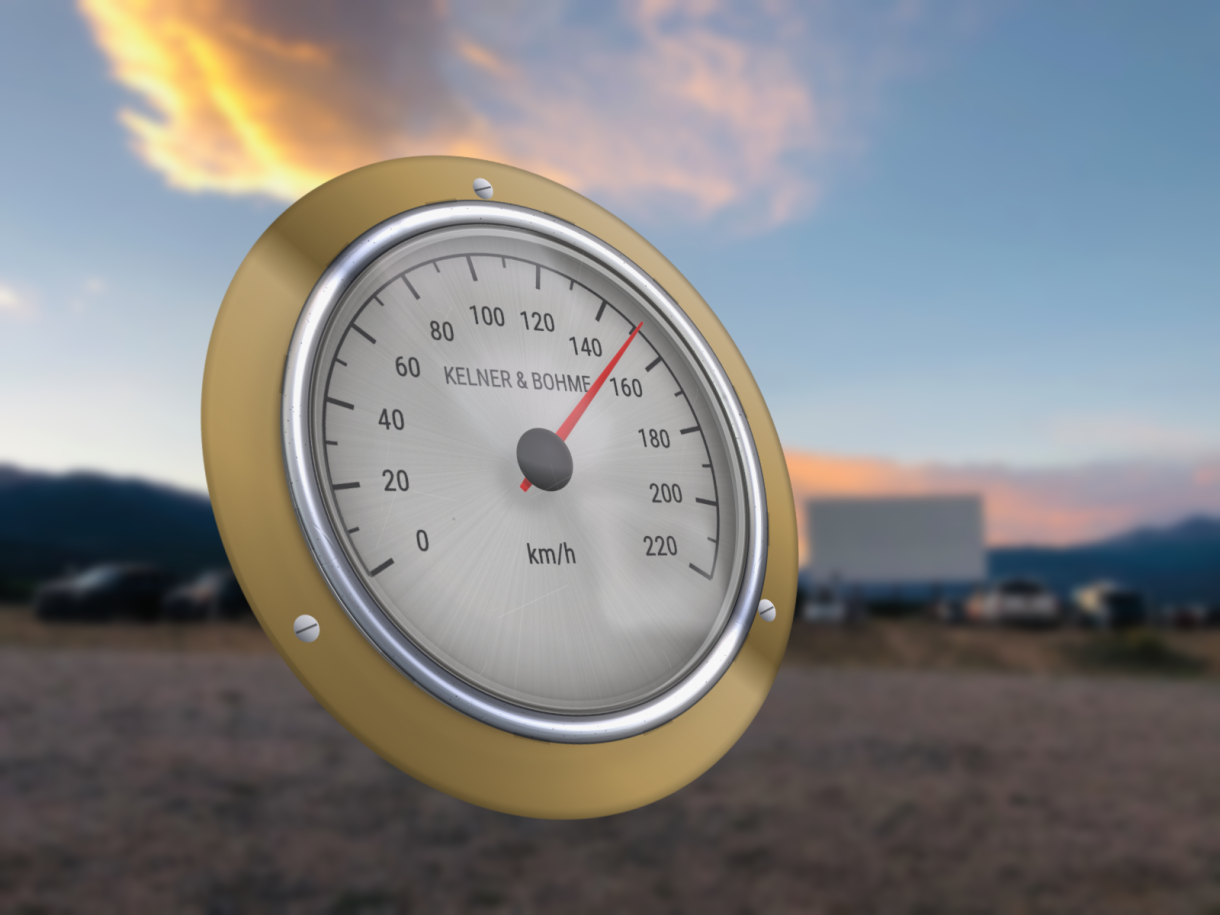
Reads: 150 (km/h)
